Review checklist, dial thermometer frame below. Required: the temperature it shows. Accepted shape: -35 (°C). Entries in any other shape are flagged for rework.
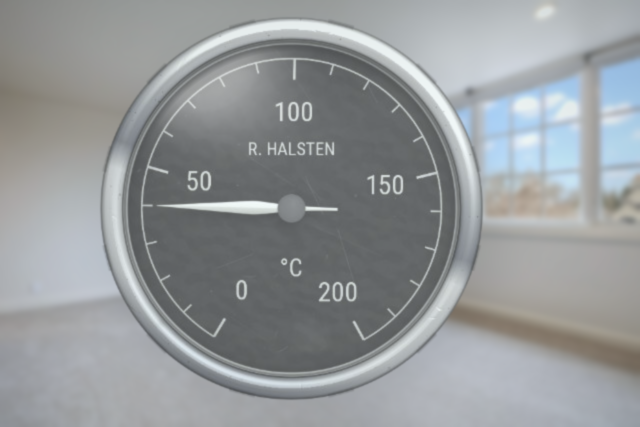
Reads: 40 (°C)
